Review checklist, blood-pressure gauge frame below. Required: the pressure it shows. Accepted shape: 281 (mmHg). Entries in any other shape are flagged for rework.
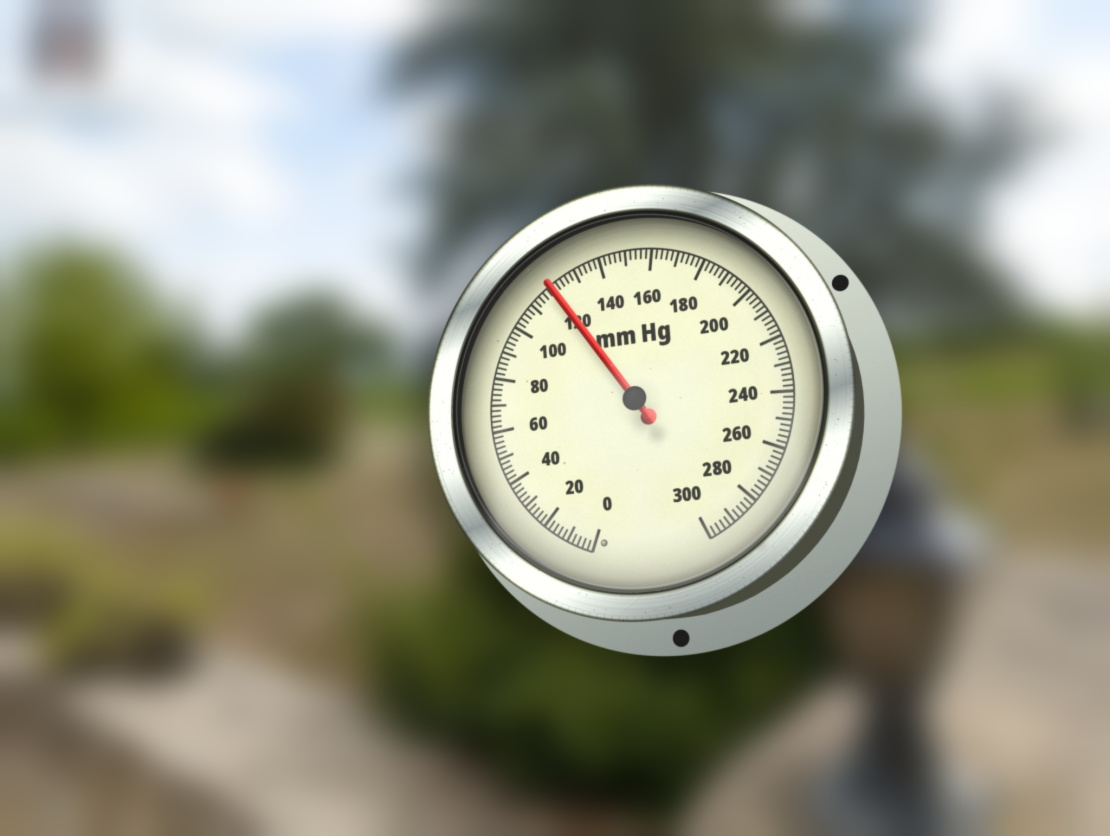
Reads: 120 (mmHg)
